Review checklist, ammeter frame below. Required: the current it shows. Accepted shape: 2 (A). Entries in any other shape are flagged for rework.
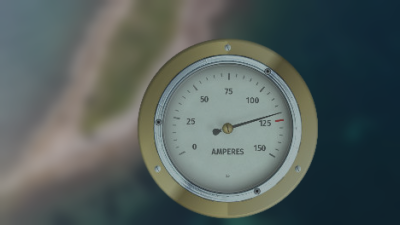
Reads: 120 (A)
